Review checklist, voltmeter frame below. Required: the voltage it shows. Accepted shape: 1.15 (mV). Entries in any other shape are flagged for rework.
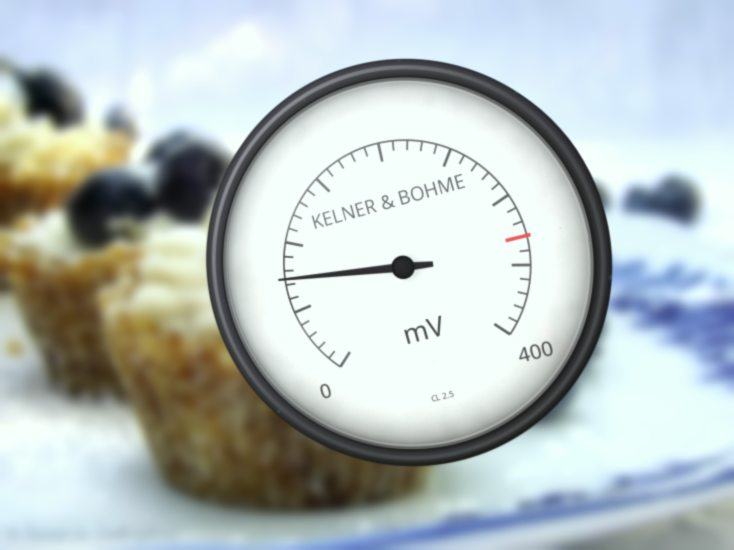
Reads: 75 (mV)
